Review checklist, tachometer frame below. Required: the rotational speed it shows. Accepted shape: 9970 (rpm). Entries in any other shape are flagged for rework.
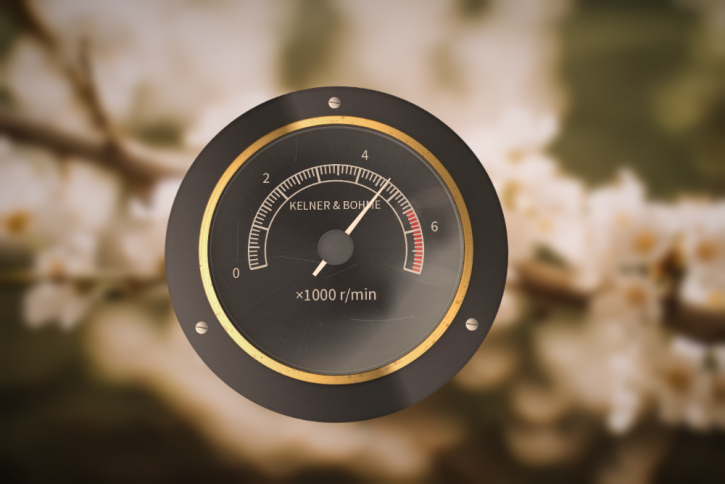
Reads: 4700 (rpm)
